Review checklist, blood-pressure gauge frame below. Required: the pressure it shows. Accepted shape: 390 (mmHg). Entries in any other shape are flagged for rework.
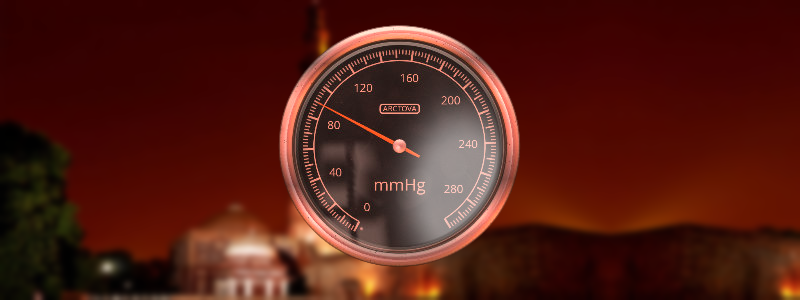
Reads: 90 (mmHg)
